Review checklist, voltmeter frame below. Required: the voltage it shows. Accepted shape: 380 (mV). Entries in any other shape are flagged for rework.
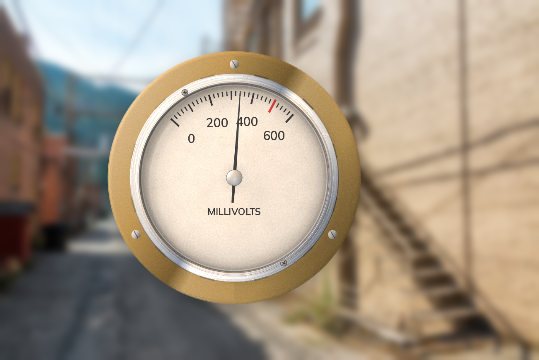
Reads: 340 (mV)
